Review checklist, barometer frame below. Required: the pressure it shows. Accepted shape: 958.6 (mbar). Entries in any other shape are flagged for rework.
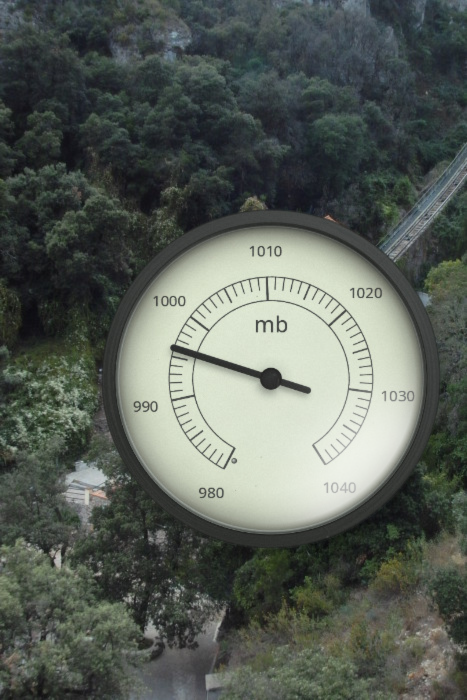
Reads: 996 (mbar)
